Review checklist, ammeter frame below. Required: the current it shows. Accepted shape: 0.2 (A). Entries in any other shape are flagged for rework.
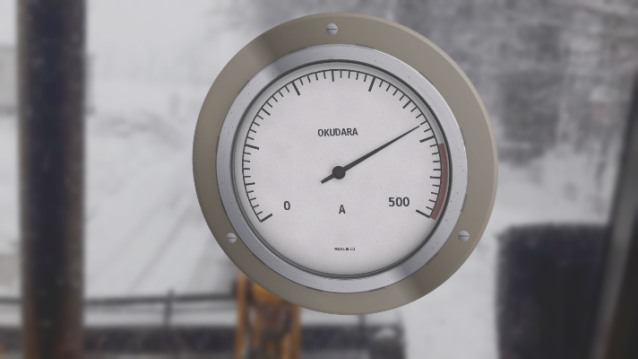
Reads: 380 (A)
